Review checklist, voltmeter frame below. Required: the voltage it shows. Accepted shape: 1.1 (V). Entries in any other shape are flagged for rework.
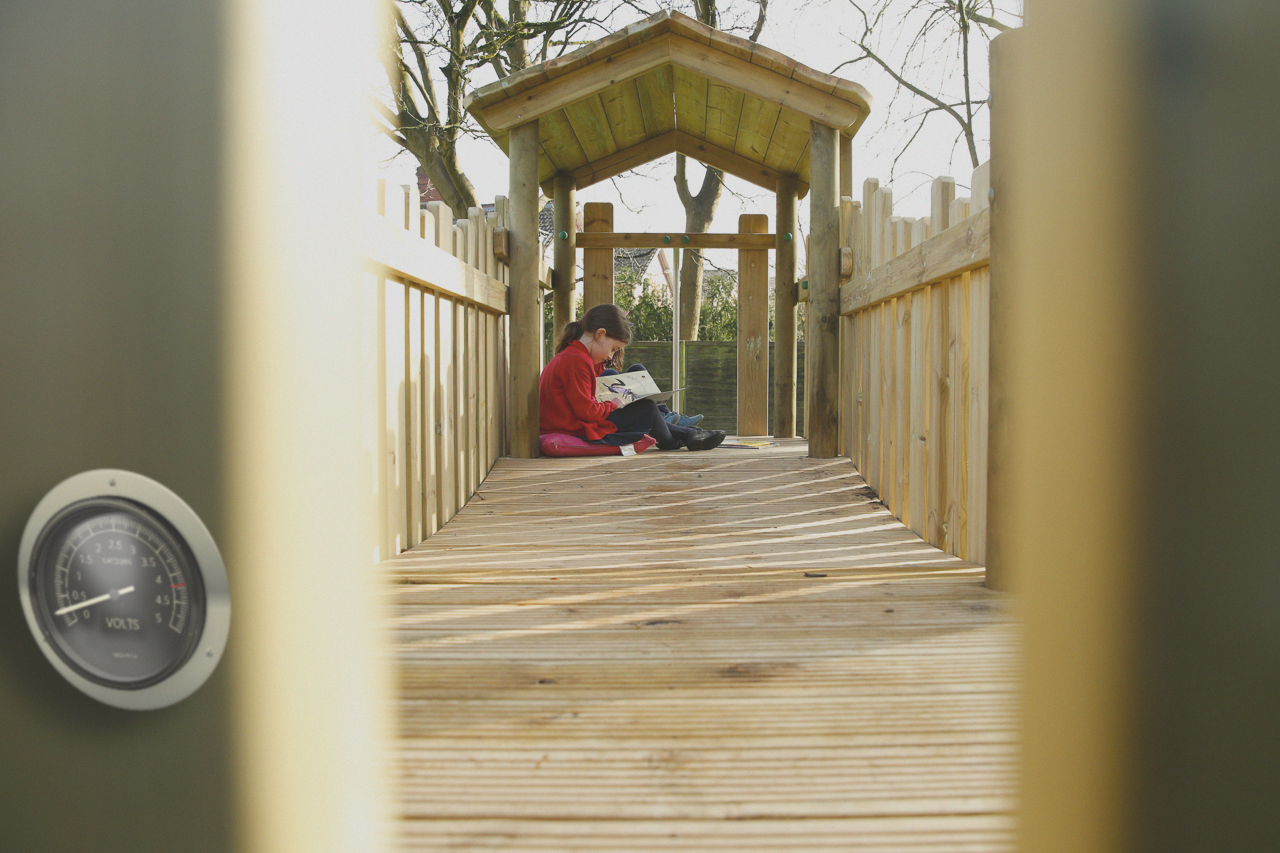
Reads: 0.25 (V)
